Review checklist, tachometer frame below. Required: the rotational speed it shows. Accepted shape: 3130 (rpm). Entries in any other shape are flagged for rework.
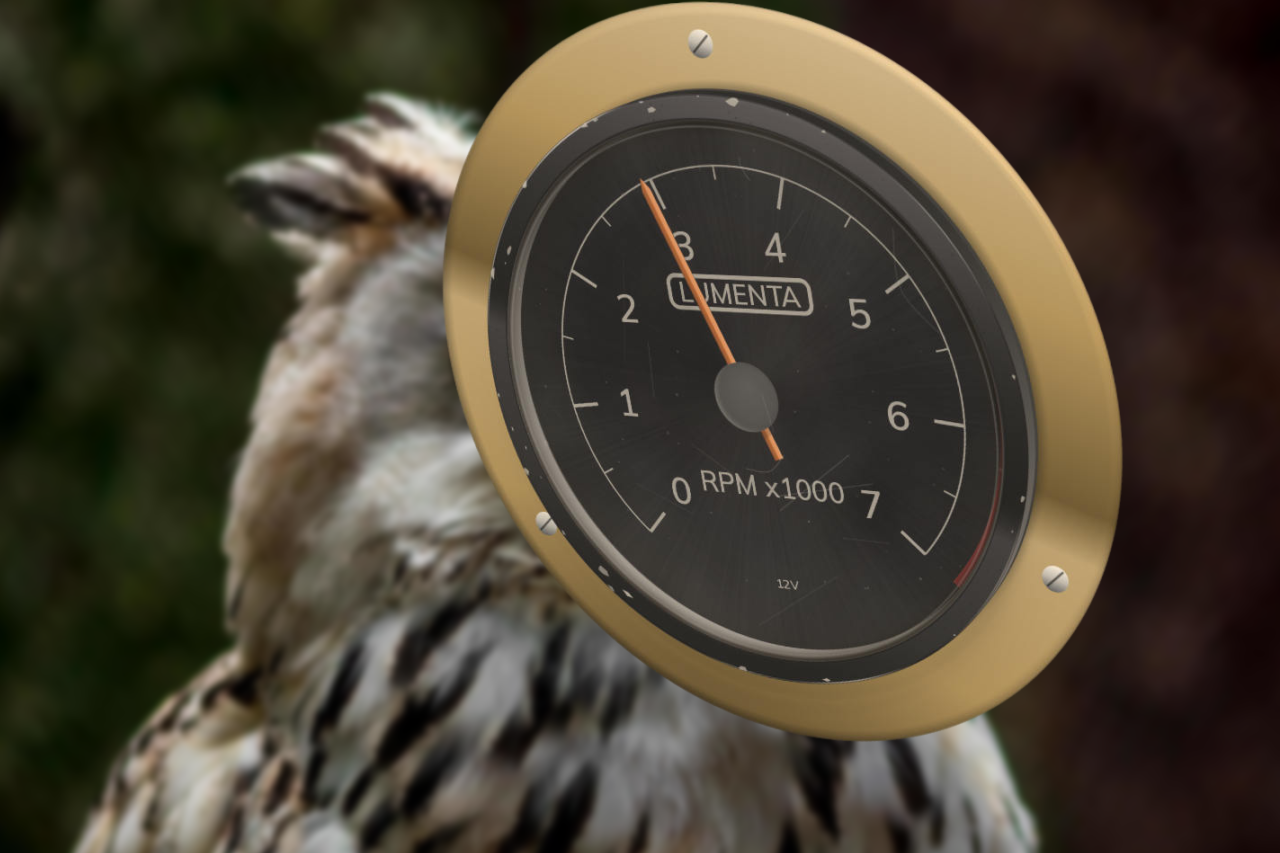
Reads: 3000 (rpm)
